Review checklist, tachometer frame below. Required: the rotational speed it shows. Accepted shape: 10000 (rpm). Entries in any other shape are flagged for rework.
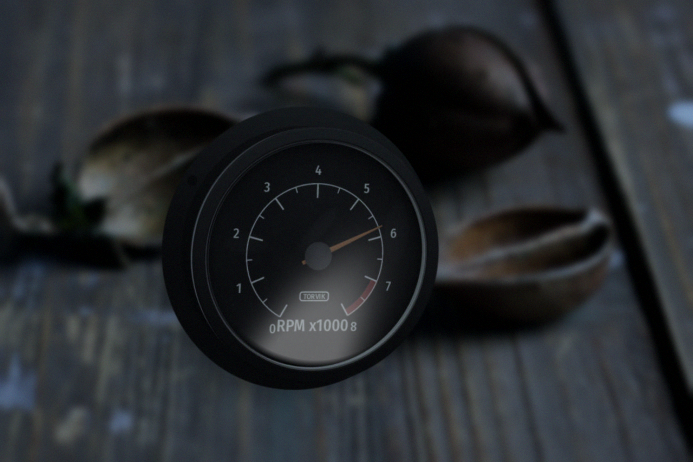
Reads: 5750 (rpm)
